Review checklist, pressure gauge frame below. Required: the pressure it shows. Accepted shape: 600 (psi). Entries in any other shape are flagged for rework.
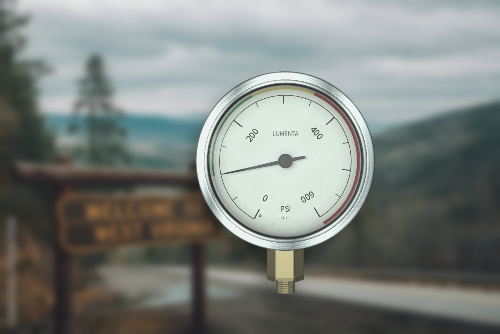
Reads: 100 (psi)
